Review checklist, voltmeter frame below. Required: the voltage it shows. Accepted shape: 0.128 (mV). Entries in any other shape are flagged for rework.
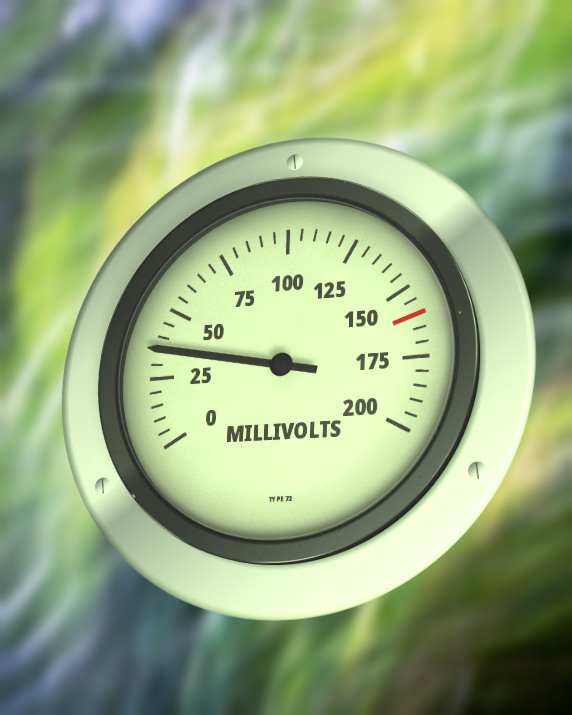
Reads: 35 (mV)
